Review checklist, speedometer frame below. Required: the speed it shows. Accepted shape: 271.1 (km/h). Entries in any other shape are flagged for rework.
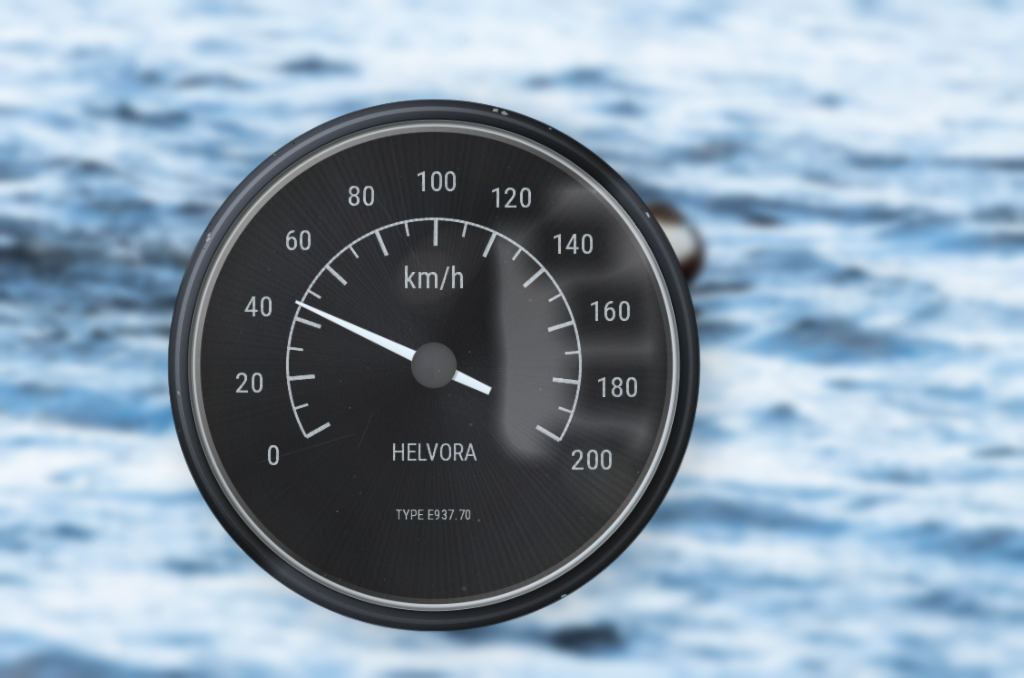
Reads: 45 (km/h)
